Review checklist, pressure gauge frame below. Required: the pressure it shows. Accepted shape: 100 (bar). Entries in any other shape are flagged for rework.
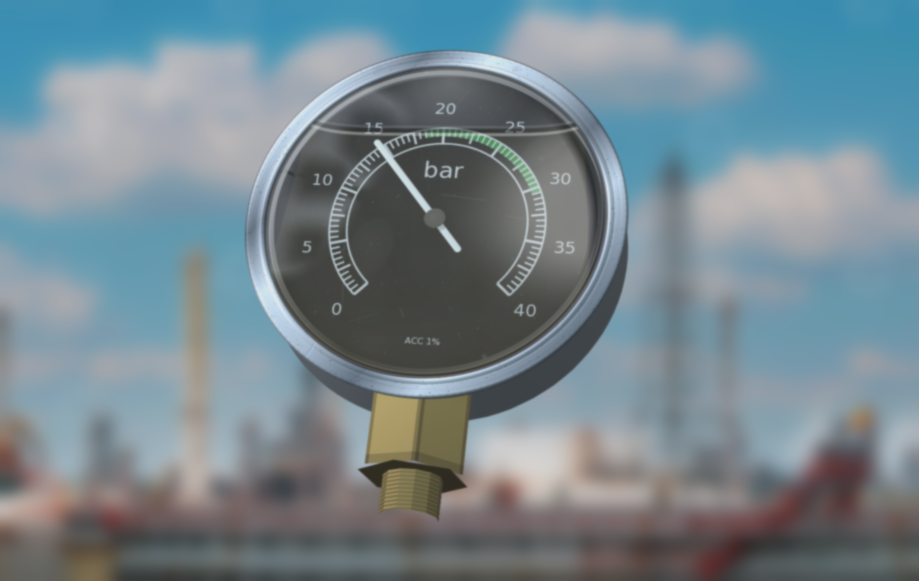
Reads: 14.5 (bar)
